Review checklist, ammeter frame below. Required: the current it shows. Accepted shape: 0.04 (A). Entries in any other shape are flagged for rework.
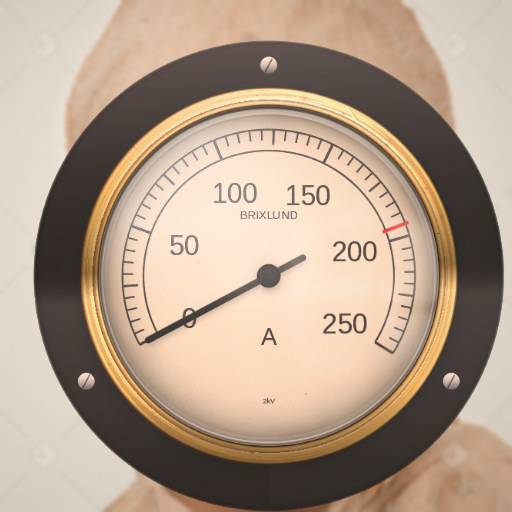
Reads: 0 (A)
